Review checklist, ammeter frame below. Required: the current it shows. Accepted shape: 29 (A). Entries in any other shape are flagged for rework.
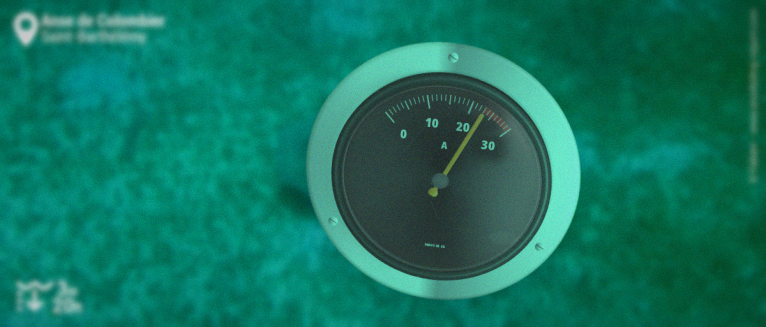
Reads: 23 (A)
